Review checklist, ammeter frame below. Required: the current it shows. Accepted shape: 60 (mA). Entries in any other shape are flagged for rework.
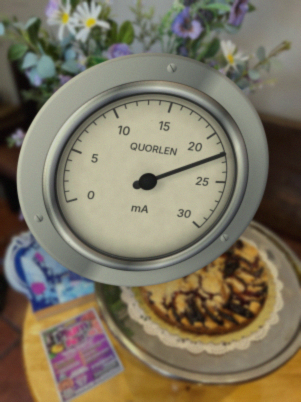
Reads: 22 (mA)
